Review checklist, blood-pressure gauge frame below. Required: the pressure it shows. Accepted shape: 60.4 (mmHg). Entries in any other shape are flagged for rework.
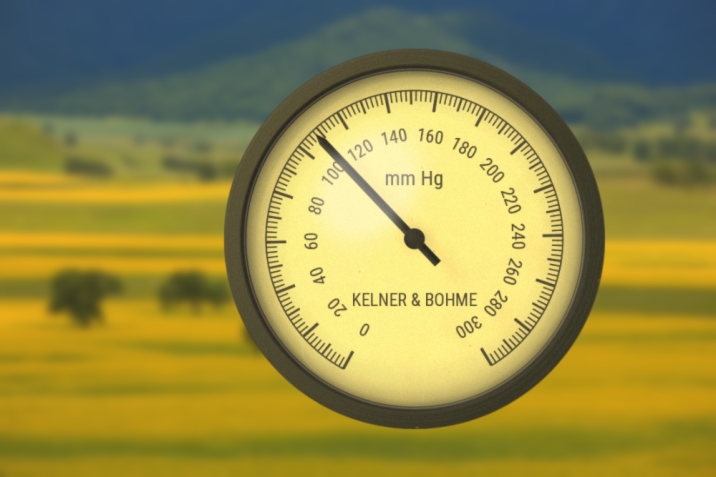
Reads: 108 (mmHg)
